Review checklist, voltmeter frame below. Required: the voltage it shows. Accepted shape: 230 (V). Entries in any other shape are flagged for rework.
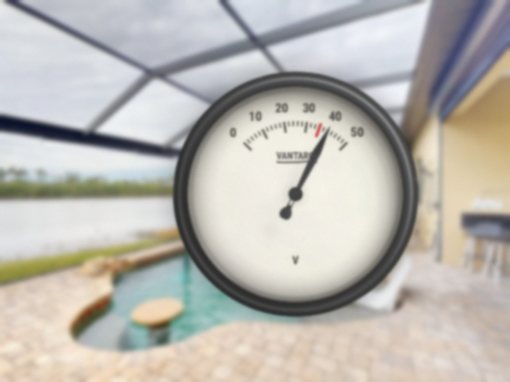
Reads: 40 (V)
